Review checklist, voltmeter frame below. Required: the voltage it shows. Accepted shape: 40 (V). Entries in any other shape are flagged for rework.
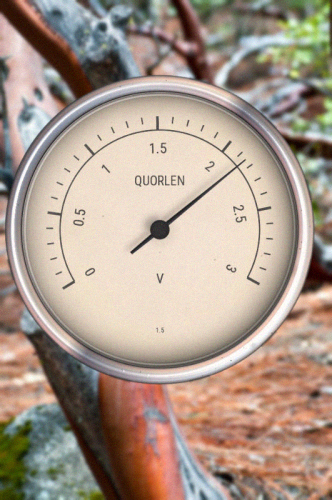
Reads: 2.15 (V)
